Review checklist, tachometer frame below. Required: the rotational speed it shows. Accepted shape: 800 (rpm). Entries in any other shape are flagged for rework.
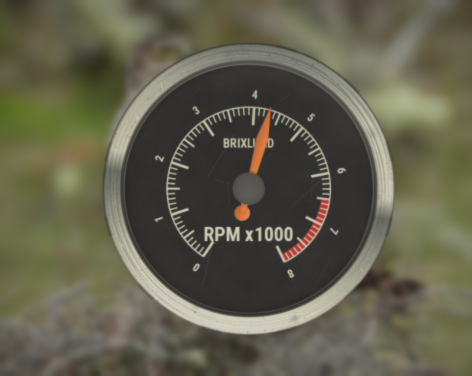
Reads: 4300 (rpm)
